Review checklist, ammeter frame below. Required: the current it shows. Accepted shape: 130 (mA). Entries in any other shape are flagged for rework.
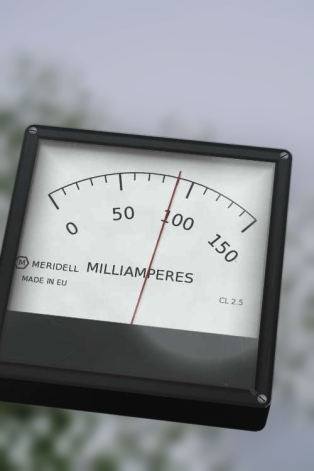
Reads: 90 (mA)
